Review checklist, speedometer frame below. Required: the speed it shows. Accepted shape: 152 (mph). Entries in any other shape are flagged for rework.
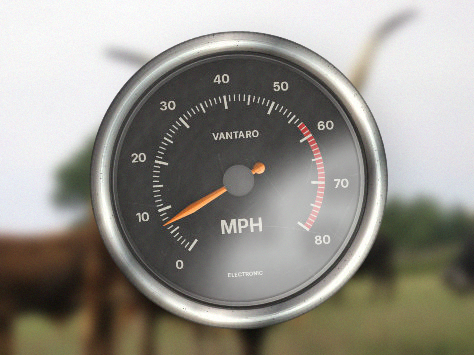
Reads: 7 (mph)
